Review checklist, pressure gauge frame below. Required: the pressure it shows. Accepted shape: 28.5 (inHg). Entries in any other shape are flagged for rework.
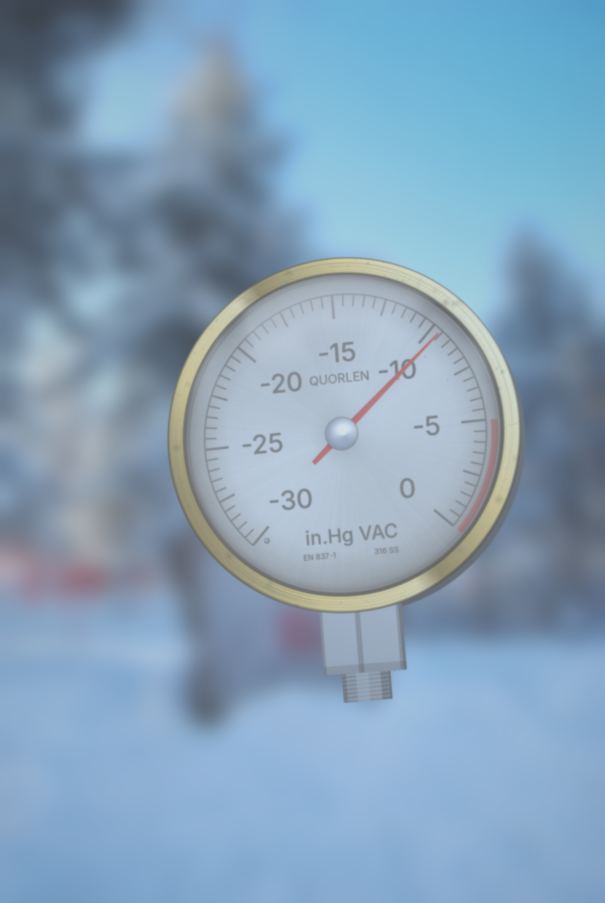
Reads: -9.5 (inHg)
